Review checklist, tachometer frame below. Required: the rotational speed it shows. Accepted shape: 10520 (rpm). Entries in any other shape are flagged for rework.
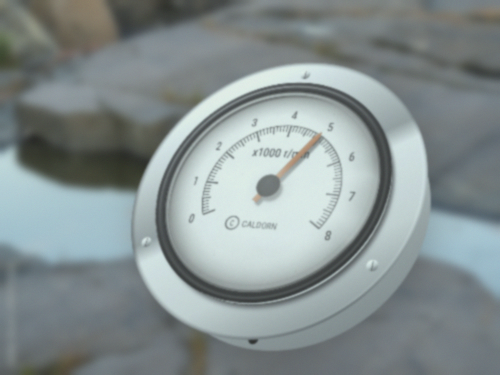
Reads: 5000 (rpm)
